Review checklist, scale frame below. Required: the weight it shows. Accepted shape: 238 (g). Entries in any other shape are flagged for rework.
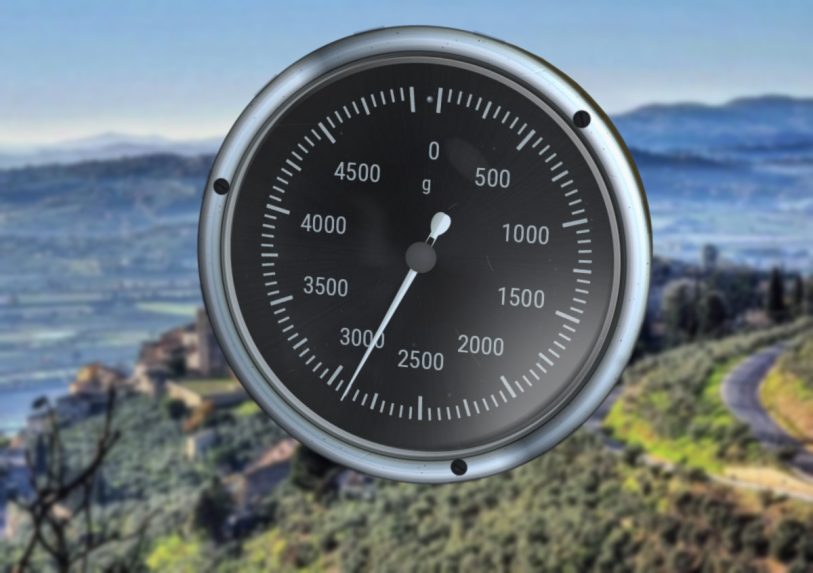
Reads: 2900 (g)
